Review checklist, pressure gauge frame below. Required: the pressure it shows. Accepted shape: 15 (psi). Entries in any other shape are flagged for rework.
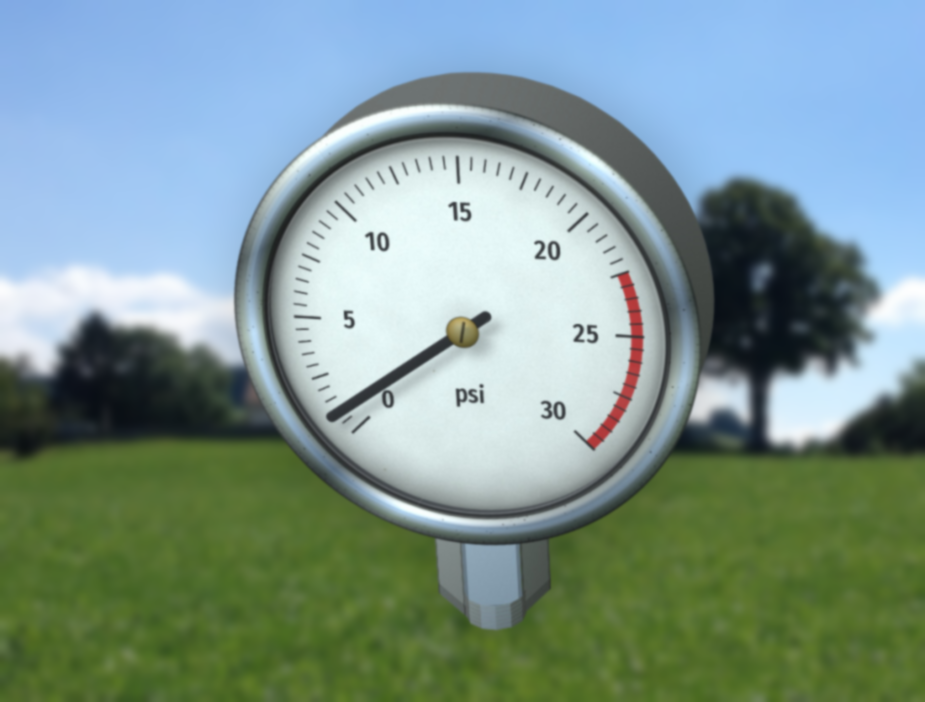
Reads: 1 (psi)
